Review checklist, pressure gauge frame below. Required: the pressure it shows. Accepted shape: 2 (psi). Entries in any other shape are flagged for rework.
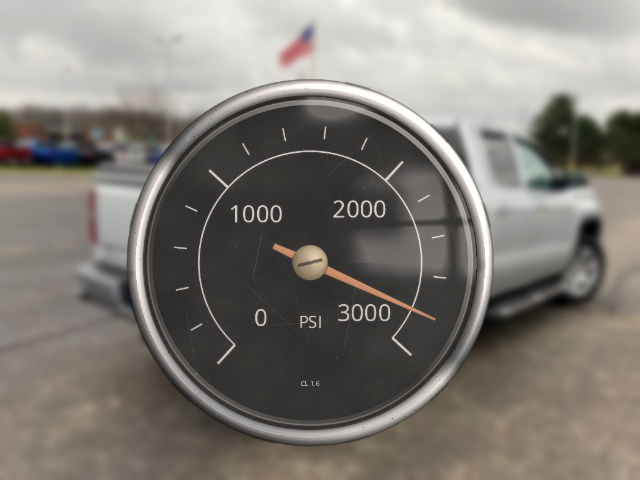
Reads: 2800 (psi)
